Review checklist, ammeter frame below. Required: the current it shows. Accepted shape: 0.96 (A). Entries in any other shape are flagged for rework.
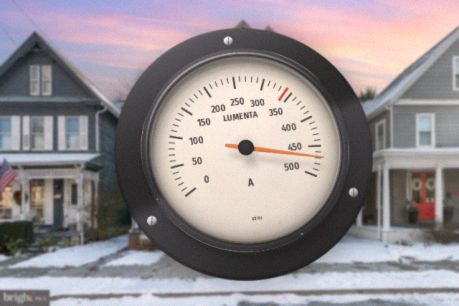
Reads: 470 (A)
